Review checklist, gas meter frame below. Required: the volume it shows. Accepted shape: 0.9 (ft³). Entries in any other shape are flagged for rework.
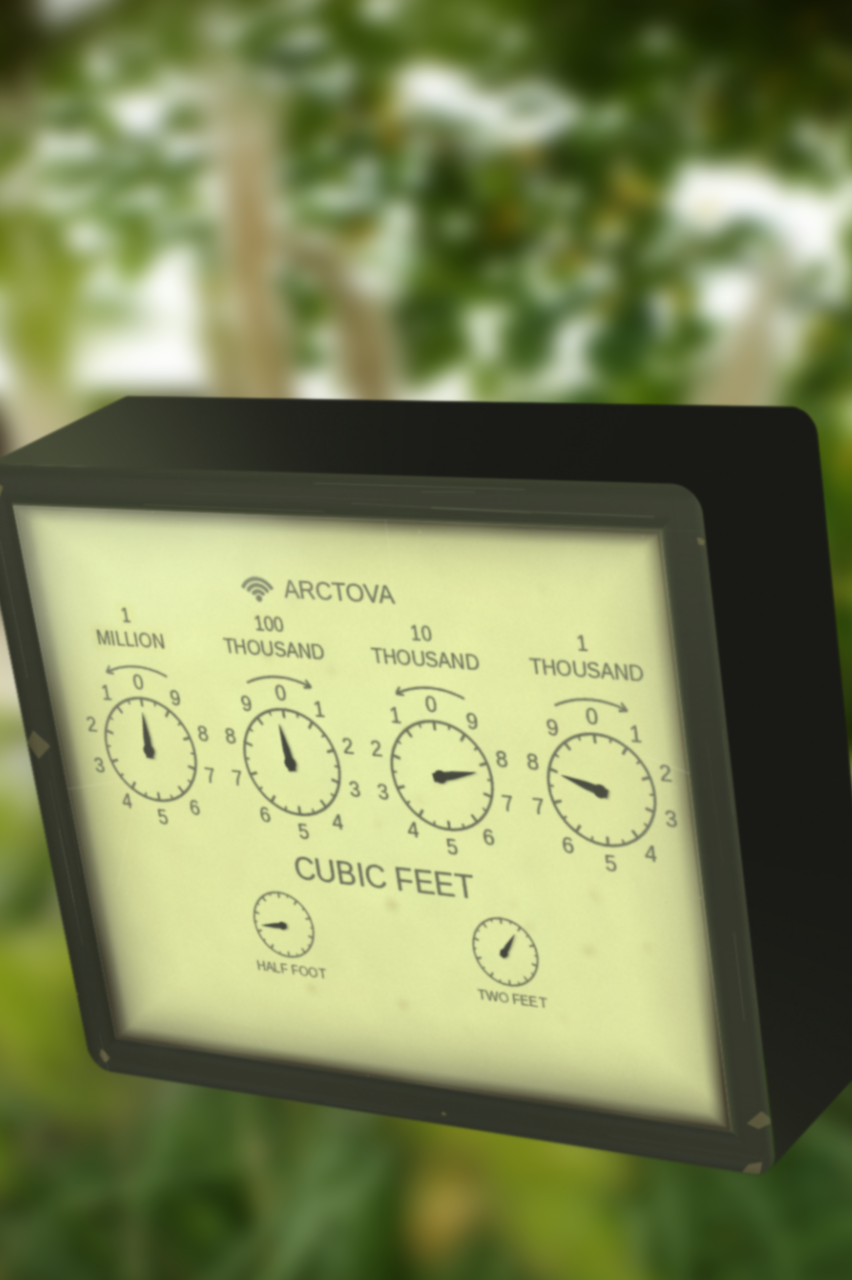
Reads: 997800 (ft³)
